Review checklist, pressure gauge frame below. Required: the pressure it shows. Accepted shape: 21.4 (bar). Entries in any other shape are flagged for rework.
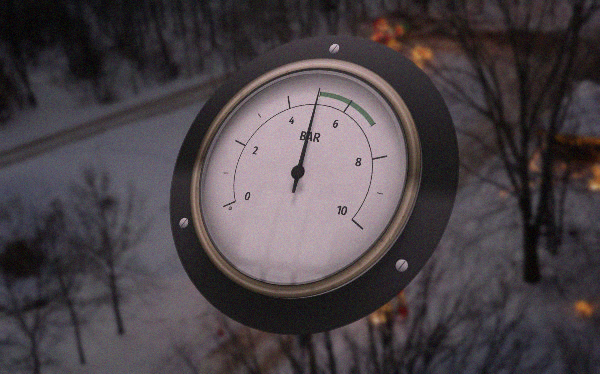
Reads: 5 (bar)
